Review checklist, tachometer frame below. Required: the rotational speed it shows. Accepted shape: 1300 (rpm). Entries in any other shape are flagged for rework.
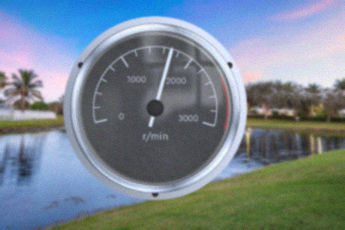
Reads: 1700 (rpm)
